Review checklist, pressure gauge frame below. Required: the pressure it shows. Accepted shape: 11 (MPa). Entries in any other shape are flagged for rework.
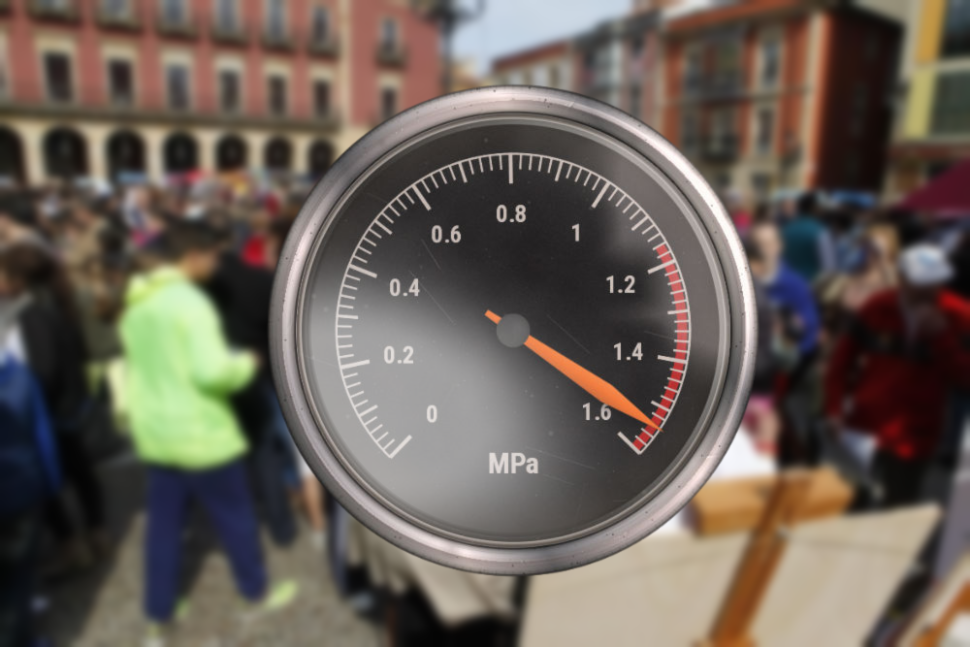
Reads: 1.54 (MPa)
